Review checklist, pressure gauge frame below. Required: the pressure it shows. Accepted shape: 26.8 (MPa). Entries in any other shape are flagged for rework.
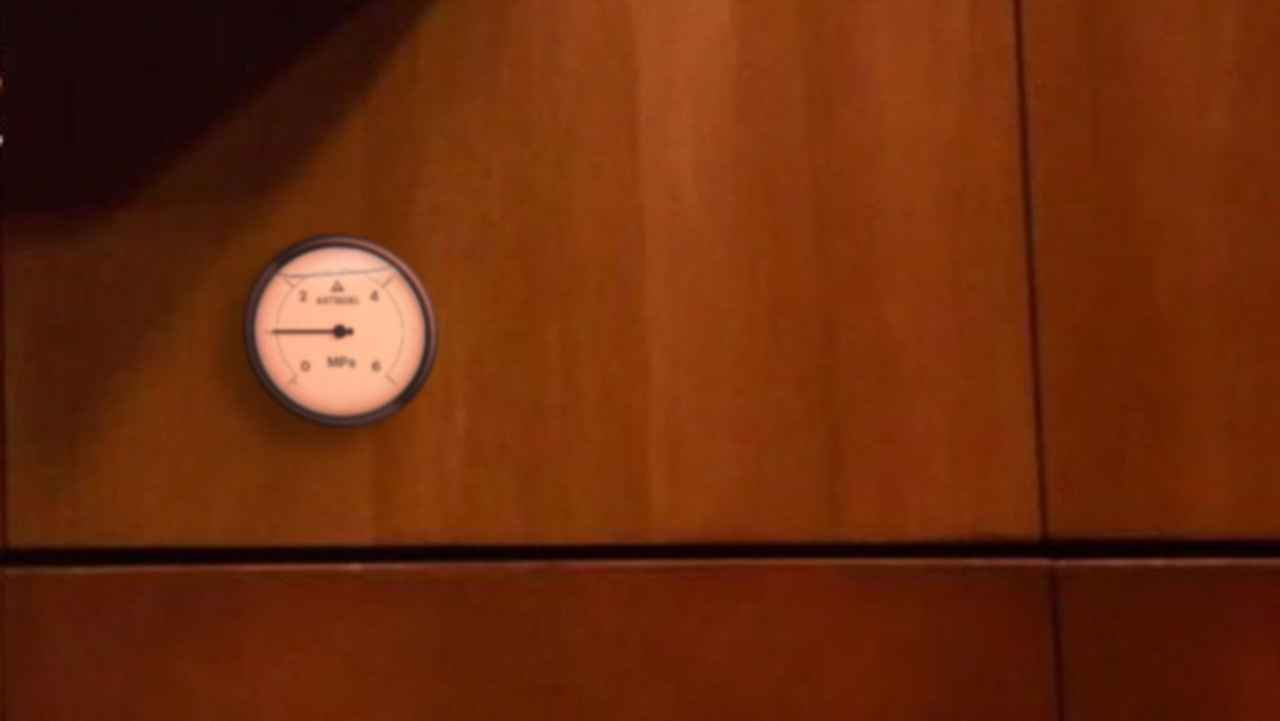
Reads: 1 (MPa)
